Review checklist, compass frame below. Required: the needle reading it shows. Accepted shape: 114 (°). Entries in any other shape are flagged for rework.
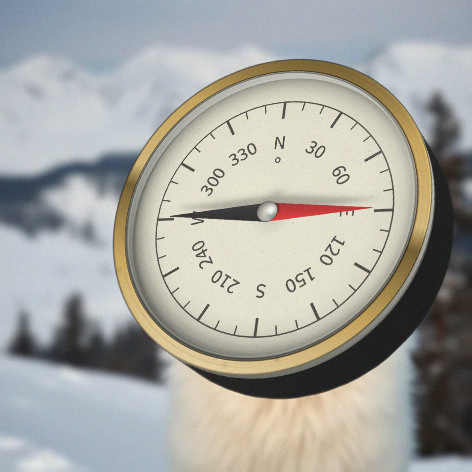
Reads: 90 (°)
